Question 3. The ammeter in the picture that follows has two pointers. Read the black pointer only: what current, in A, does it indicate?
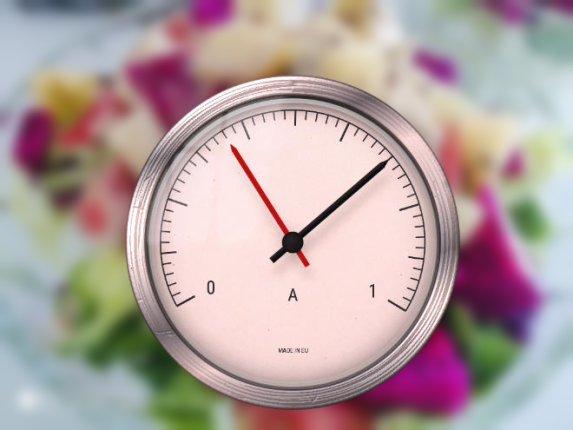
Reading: 0.7 A
